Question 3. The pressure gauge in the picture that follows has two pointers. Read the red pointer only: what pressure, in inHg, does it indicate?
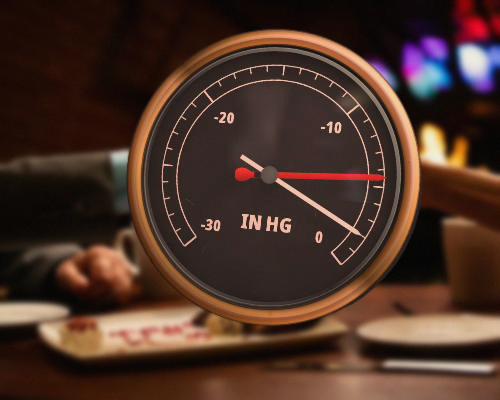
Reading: -5.5 inHg
